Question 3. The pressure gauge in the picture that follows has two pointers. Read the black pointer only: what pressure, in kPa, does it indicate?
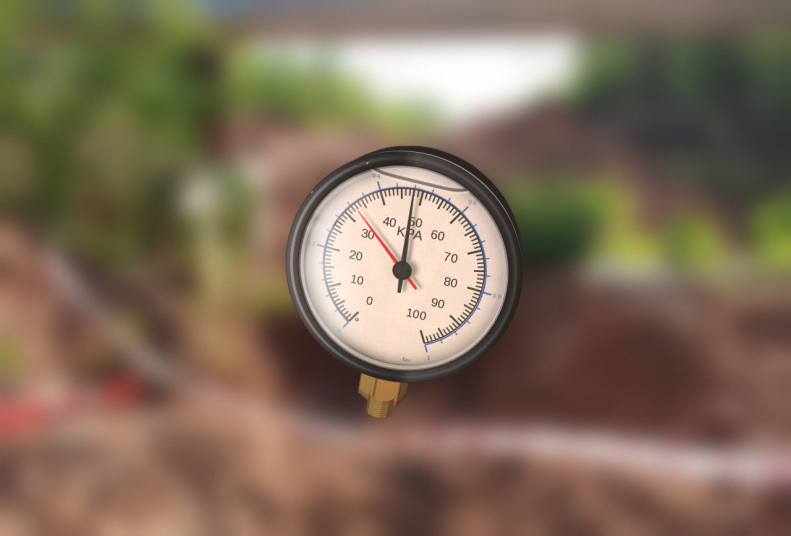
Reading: 48 kPa
